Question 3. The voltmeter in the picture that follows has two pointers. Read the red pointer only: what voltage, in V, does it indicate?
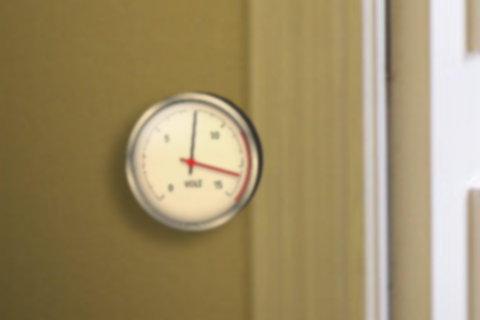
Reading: 13.5 V
